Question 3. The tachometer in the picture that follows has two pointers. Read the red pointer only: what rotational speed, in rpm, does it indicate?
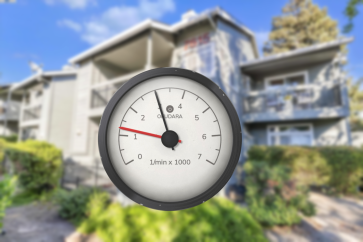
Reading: 1250 rpm
